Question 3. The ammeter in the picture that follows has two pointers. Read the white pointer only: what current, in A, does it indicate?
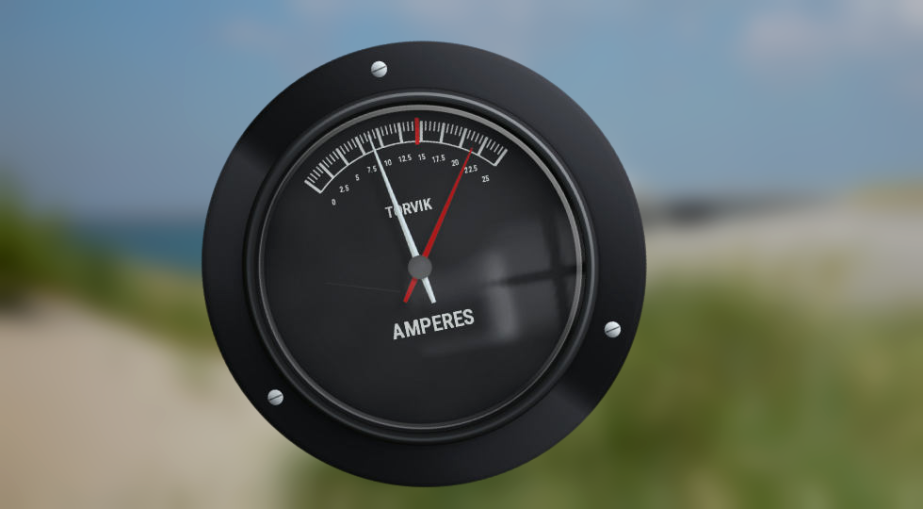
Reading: 9 A
